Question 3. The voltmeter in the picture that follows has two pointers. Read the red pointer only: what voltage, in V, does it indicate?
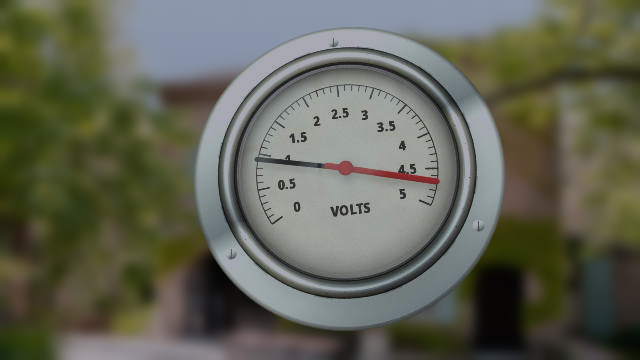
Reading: 4.7 V
